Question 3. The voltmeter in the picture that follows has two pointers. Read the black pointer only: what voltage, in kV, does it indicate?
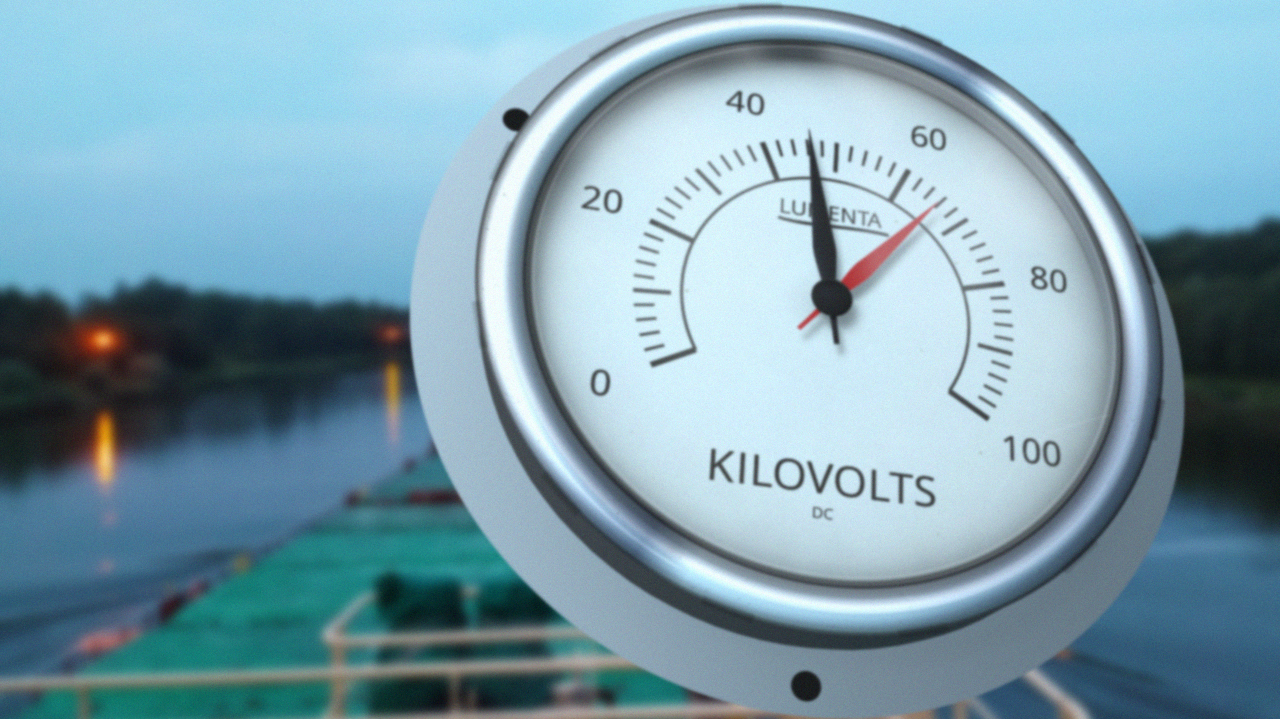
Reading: 46 kV
